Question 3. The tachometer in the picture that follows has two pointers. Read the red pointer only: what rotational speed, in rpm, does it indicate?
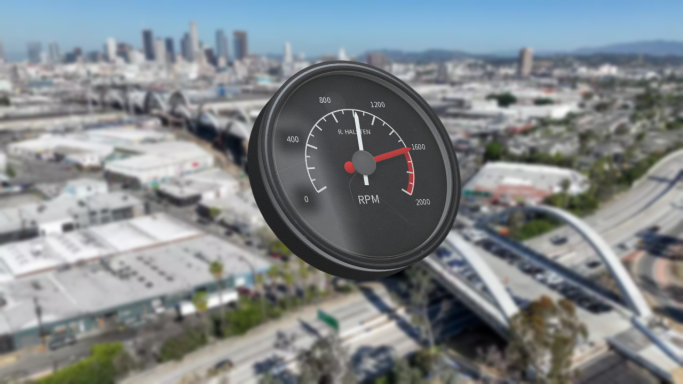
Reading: 1600 rpm
